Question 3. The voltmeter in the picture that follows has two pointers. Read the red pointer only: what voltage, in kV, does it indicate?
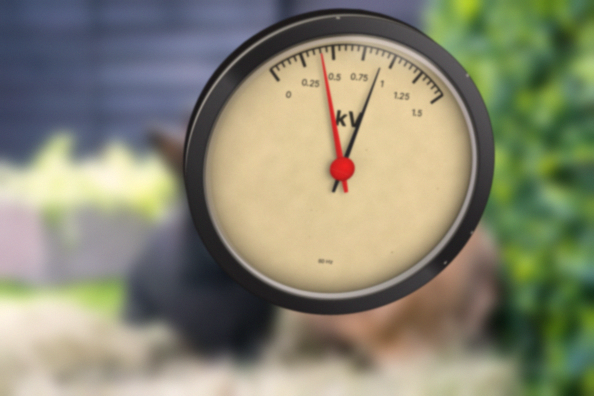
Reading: 0.4 kV
